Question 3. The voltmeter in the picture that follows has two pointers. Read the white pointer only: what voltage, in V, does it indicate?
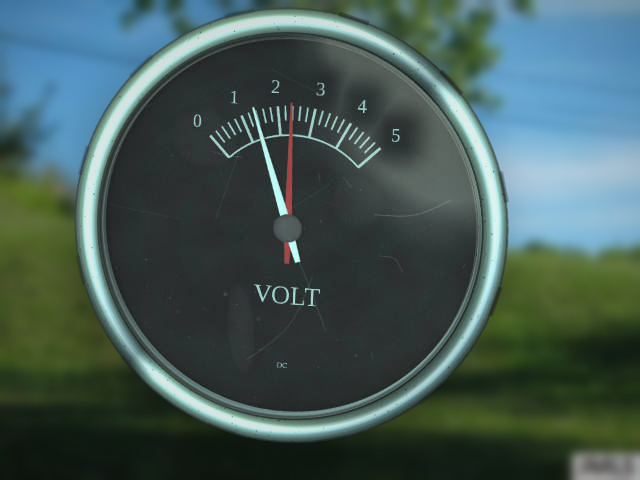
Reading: 1.4 V
